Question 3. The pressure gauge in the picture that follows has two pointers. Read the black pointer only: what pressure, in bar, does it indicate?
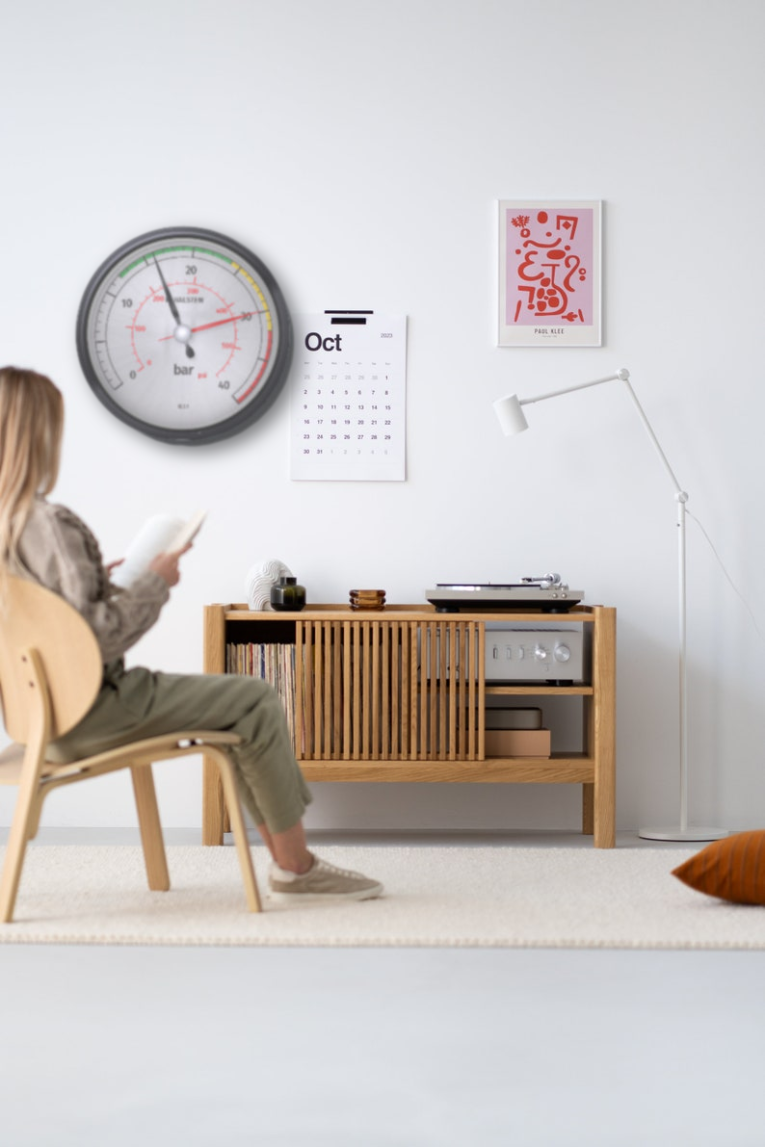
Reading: 16 bar
